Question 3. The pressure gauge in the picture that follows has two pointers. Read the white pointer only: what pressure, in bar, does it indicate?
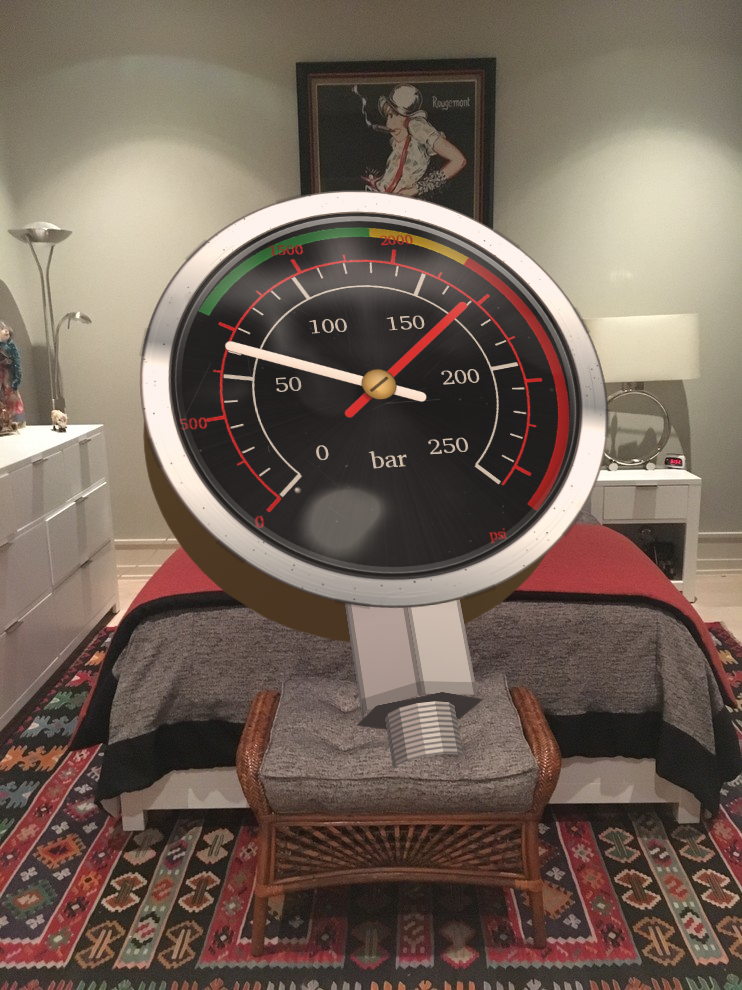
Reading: 60 bar
